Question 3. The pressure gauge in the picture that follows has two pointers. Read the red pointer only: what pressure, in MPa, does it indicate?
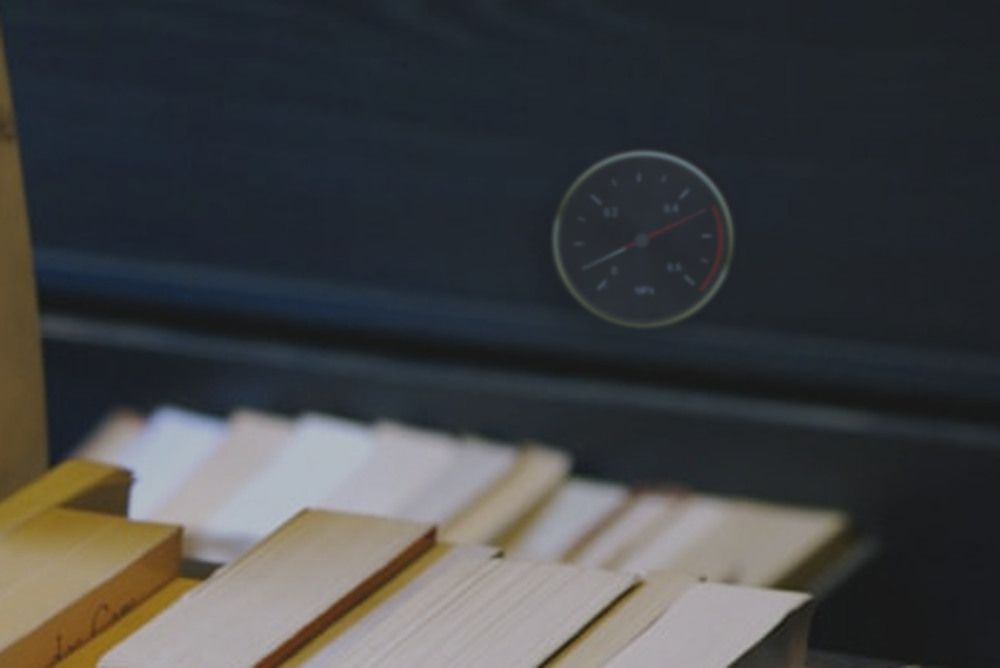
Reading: 0.45 MPa
